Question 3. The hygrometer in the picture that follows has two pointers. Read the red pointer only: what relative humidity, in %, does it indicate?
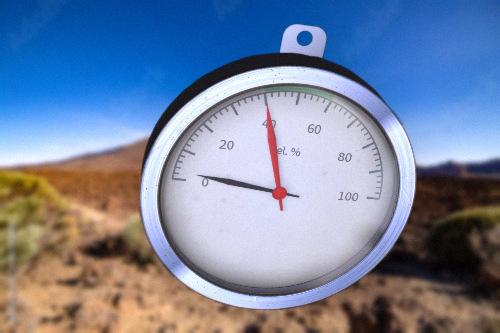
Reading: 40 %
